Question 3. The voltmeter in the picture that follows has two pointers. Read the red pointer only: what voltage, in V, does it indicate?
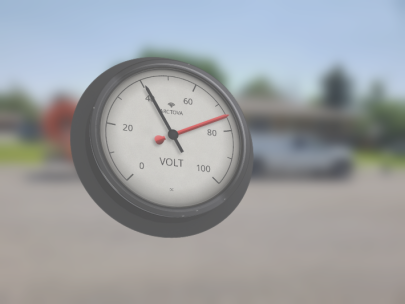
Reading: 75 V
